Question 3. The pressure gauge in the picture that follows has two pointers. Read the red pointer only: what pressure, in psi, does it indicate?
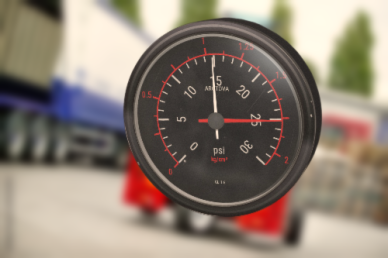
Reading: 25 psi
